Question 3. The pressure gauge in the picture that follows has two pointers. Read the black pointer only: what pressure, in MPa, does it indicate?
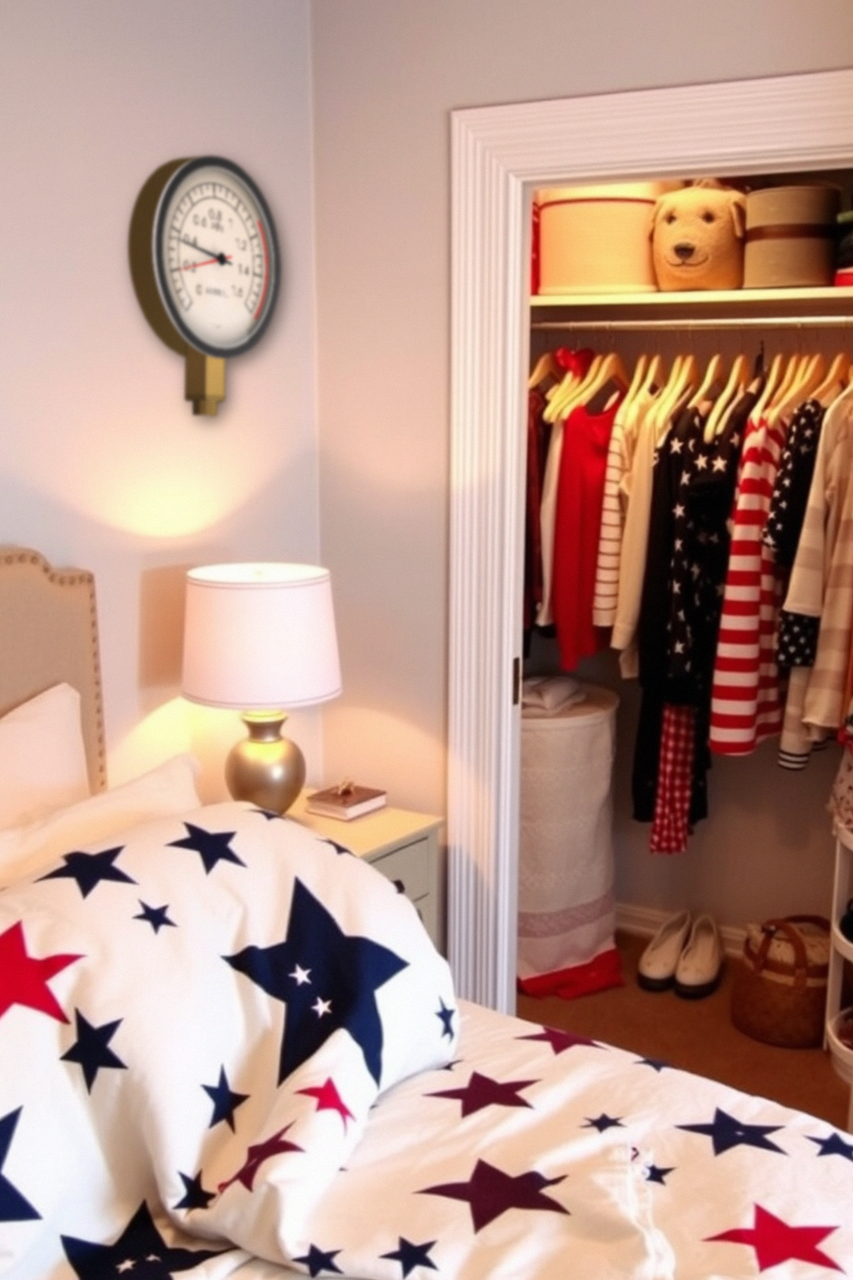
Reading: 0.35 MPa
